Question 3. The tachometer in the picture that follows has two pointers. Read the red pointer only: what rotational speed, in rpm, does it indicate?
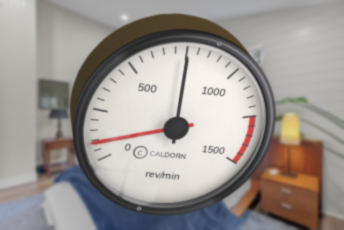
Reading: 100 rpm
